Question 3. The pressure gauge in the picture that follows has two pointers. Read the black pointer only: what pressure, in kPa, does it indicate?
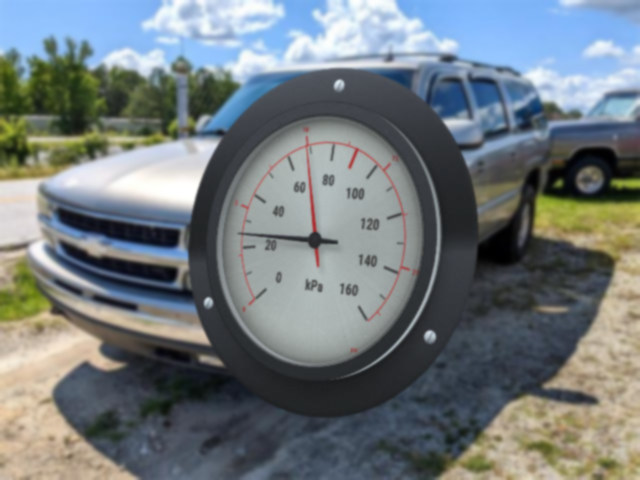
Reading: 25 kPa
